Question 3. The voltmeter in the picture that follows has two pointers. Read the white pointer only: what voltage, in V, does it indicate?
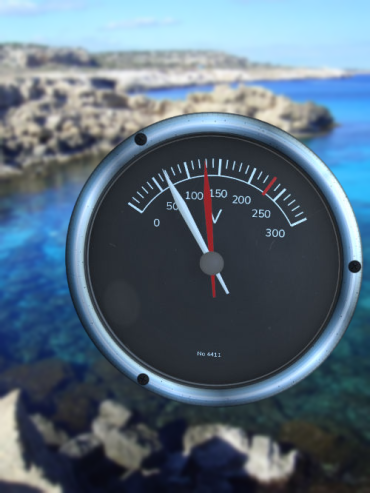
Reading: 70 V
